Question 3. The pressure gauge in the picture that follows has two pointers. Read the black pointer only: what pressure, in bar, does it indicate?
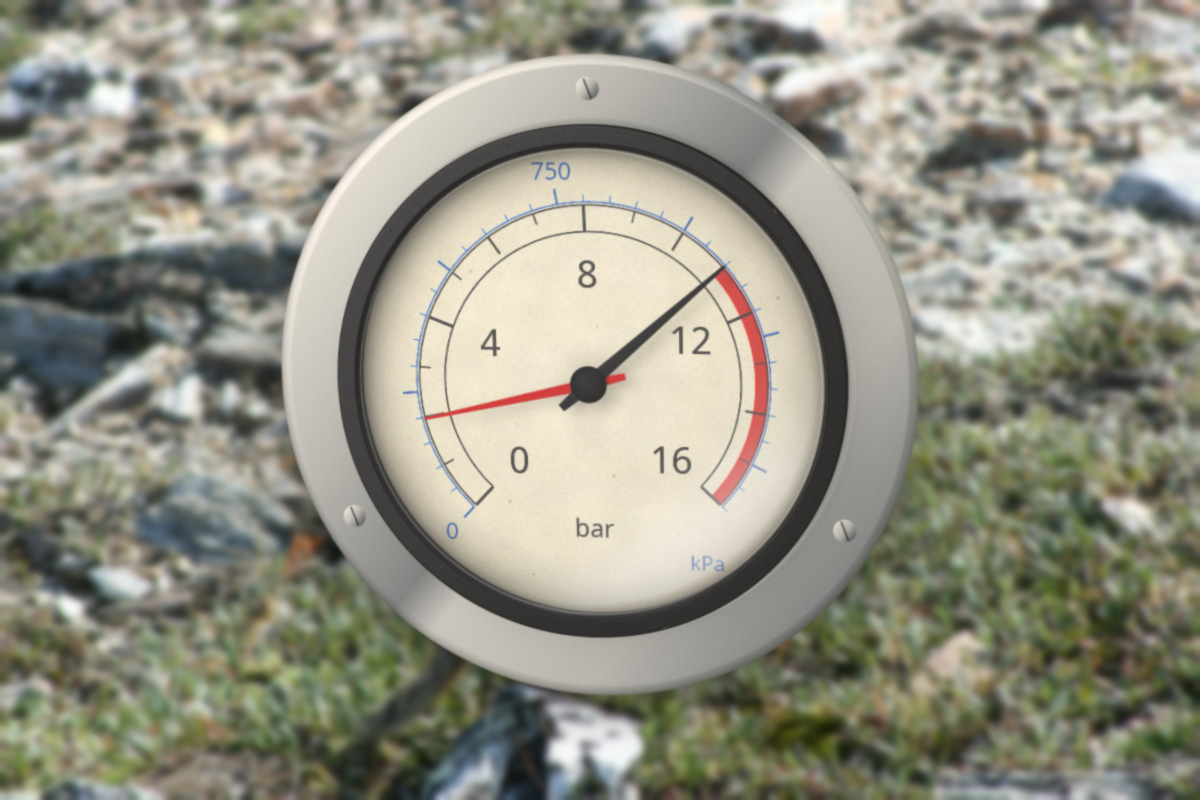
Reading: 11 bar
